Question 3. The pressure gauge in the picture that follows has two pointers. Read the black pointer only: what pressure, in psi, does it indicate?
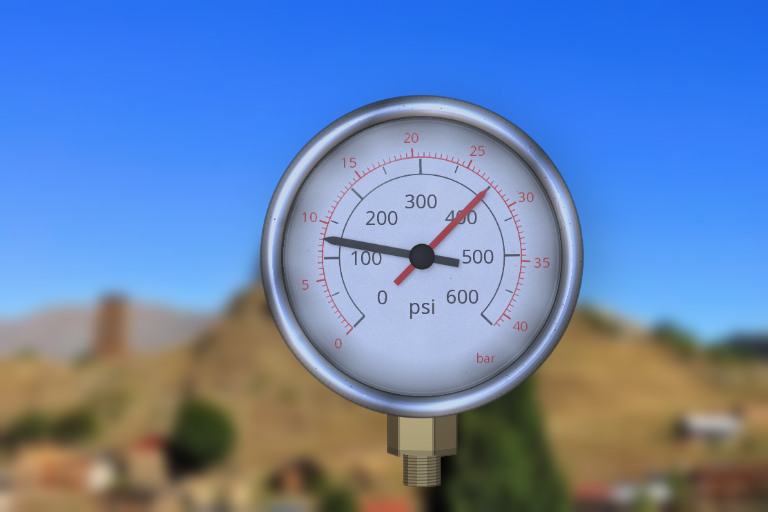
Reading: 125 psi
